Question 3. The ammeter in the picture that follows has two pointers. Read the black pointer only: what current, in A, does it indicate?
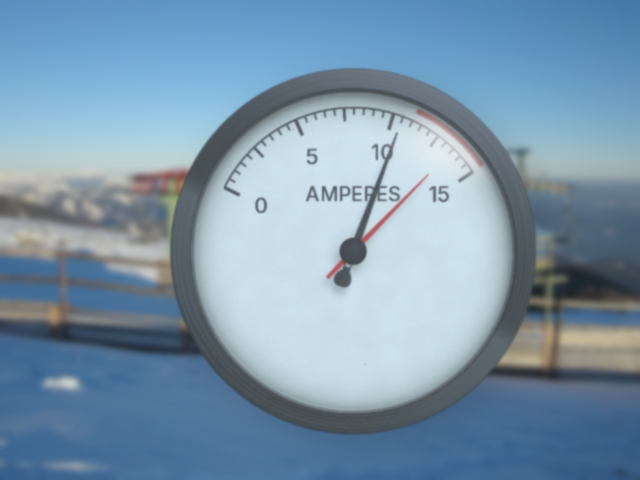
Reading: 10.5 A
